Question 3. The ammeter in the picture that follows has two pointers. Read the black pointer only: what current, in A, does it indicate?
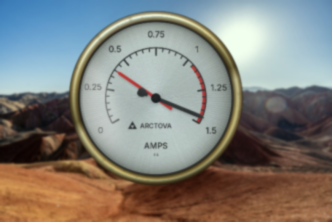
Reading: 1.45 A
